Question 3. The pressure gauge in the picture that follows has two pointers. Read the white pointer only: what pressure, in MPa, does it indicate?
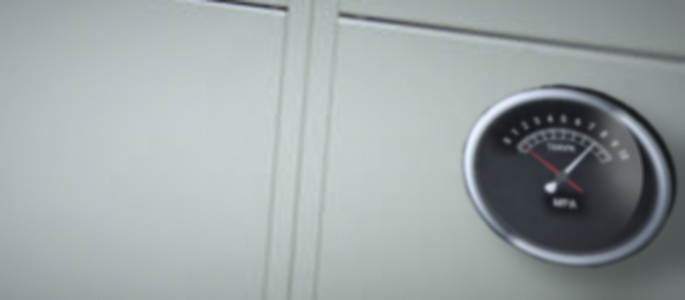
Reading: 8 MPa
